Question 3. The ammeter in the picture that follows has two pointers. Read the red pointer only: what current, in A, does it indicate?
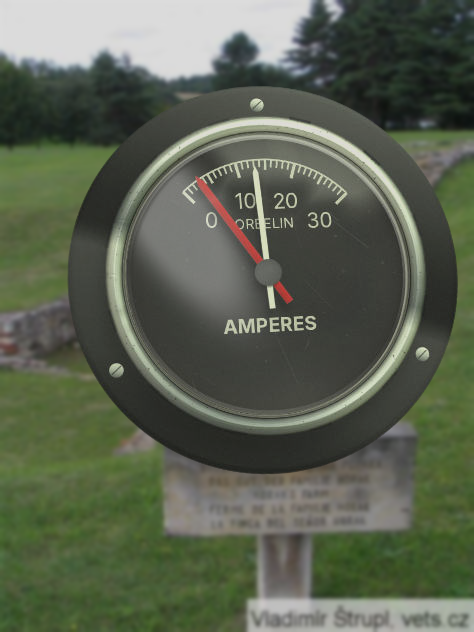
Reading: 3 A
